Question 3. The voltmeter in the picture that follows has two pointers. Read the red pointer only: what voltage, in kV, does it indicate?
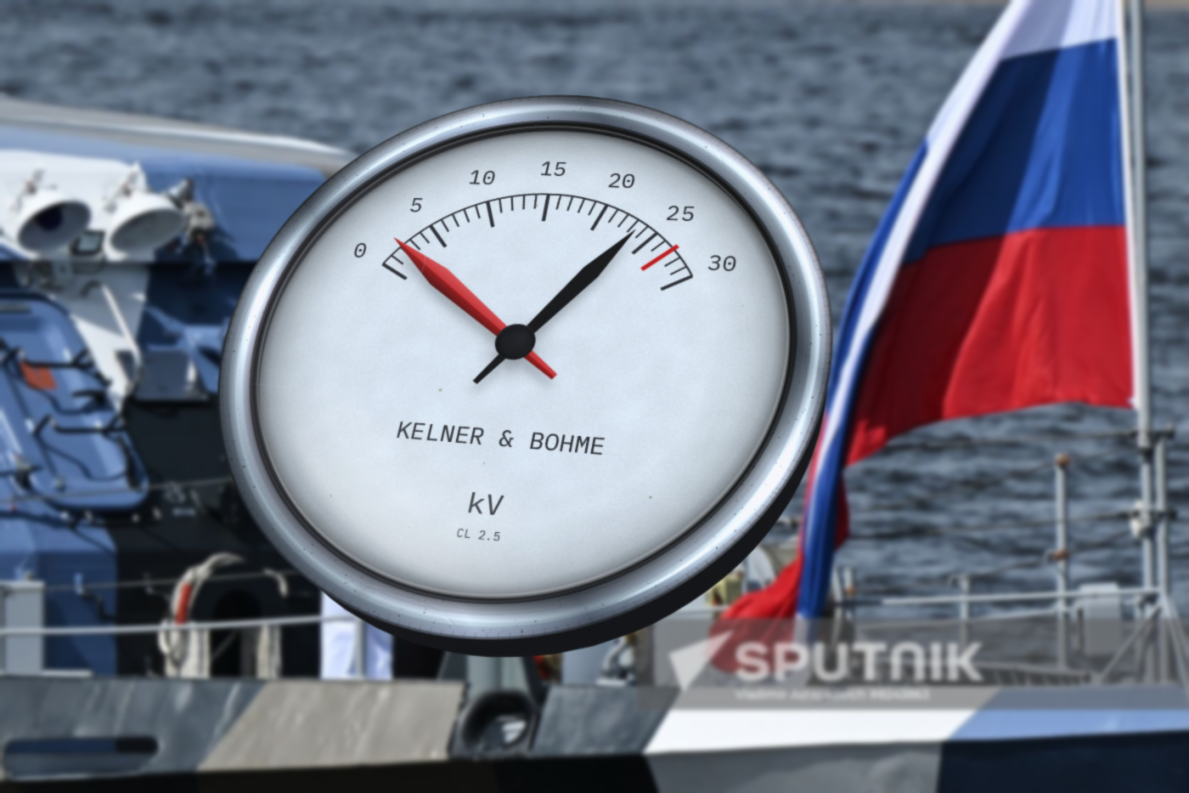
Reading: 2 kV
